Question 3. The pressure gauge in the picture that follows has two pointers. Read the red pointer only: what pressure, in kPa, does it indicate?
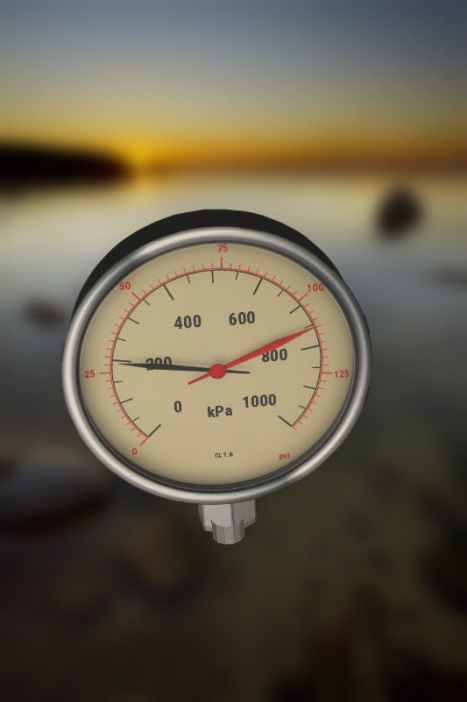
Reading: 750 kPa
